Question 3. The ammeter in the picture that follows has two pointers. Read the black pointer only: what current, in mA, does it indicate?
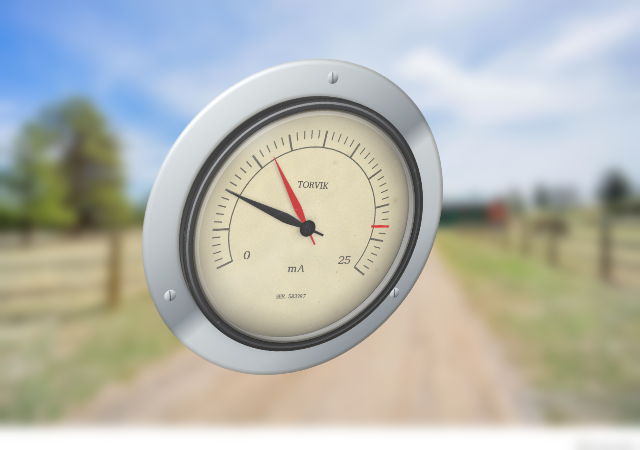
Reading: 5 mA
